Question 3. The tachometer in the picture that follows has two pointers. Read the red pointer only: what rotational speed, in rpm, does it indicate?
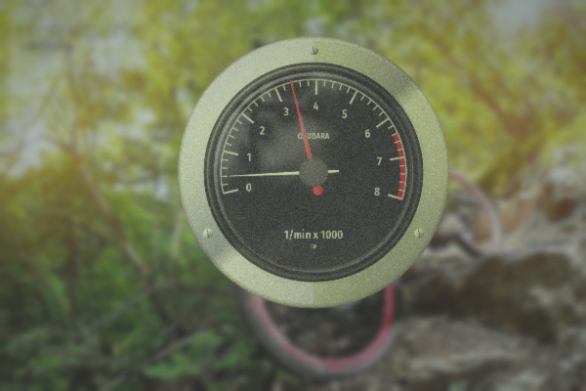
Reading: 3400 rpm
